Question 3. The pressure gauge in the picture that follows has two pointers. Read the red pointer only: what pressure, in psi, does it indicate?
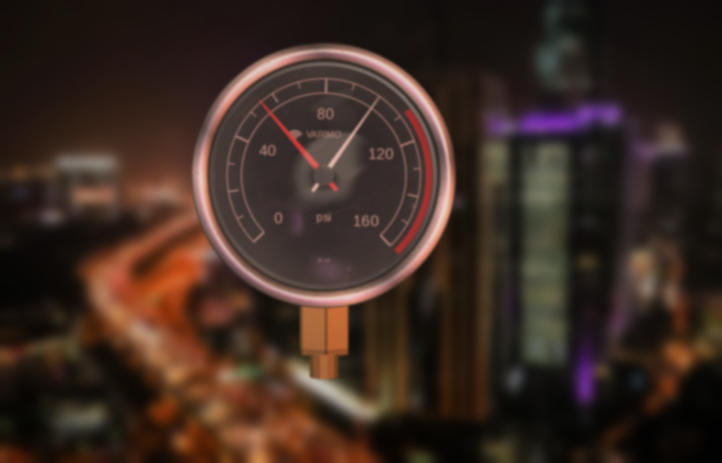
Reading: 55 psi
